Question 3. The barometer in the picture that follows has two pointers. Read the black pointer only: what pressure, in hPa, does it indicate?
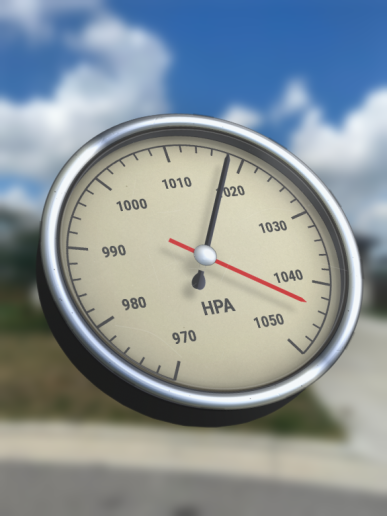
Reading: 1018 hPa
